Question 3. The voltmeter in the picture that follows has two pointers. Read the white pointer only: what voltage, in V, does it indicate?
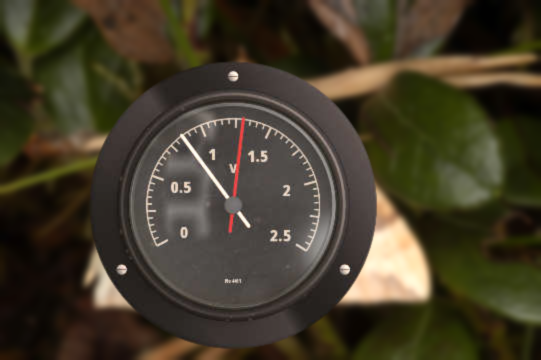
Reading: 0.85 V
